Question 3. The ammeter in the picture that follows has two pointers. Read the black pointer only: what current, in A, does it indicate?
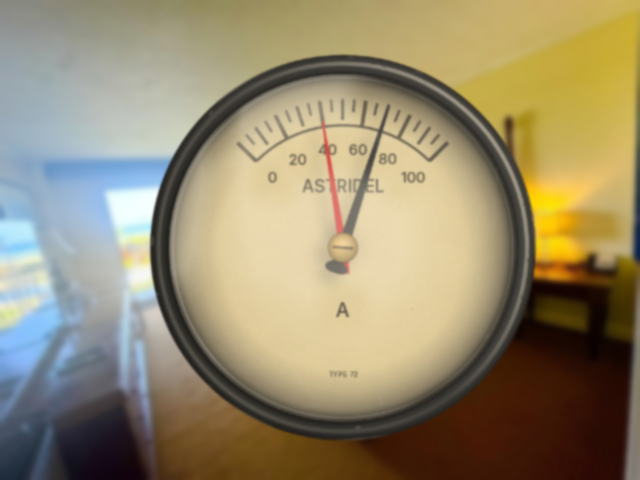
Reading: 70 A
